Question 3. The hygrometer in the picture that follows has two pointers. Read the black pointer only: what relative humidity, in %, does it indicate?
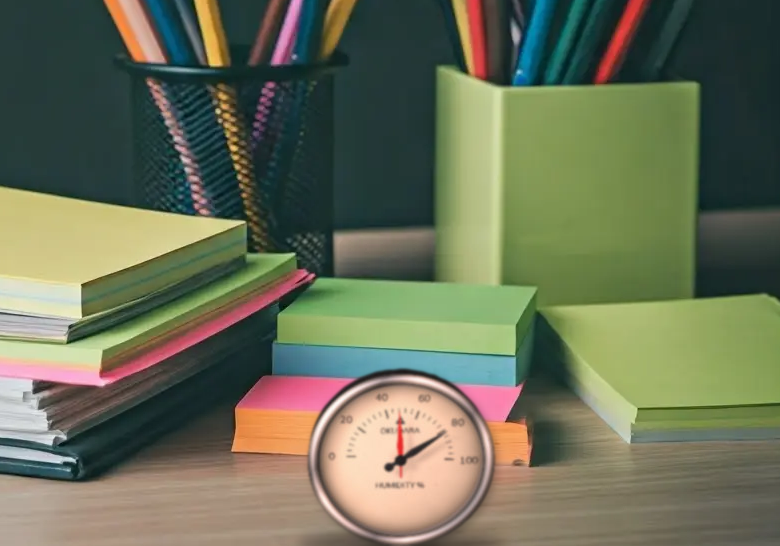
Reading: 80 %
